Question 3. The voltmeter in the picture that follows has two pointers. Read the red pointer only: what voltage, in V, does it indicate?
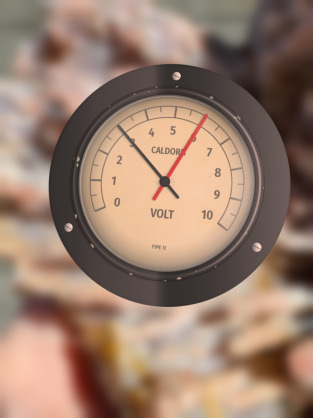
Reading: 6 V
